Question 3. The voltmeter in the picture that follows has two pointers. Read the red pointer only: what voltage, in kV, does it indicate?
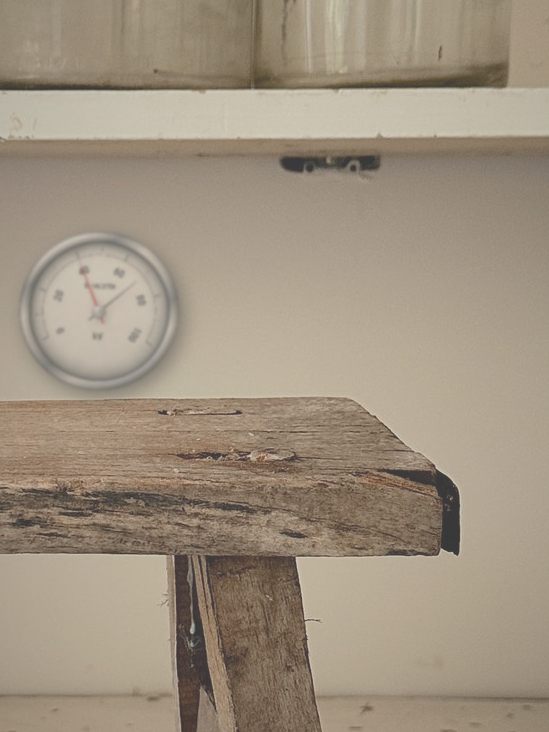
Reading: 40 kV
